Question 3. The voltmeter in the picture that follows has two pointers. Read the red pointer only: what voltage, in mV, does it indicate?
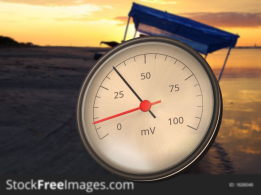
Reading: 7.5 mV
